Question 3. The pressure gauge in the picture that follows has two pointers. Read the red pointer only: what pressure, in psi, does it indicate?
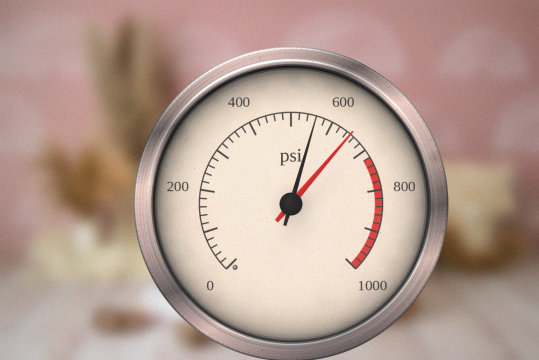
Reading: 650 psi
